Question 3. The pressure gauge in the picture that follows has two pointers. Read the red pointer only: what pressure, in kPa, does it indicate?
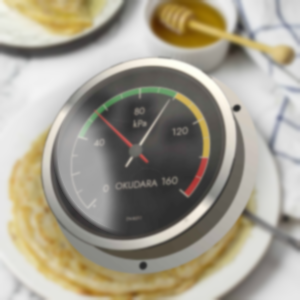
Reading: 55 kPa
